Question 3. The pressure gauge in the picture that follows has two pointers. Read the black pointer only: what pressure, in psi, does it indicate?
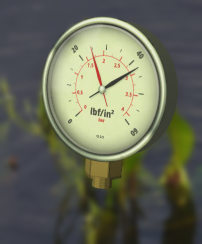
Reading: 42.5 psi
